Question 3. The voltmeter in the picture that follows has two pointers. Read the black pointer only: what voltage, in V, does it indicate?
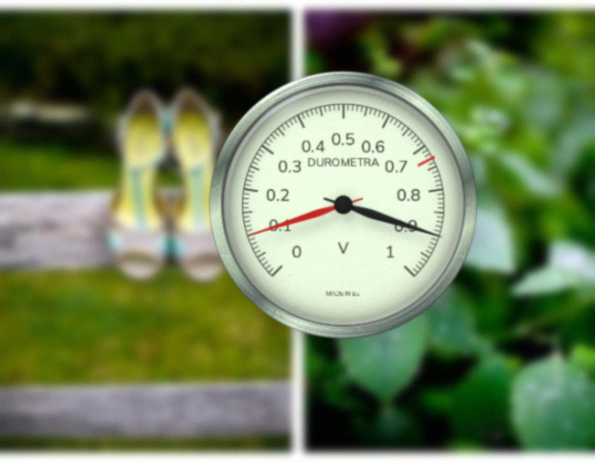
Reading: 0.9 V
